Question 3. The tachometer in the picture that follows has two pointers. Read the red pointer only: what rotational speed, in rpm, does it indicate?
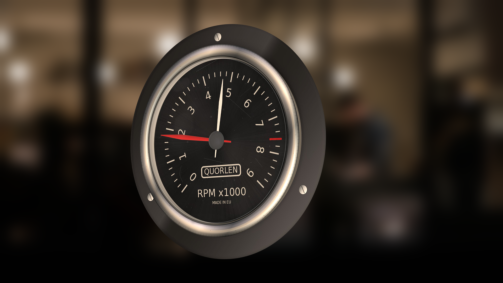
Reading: 1800 rpm
